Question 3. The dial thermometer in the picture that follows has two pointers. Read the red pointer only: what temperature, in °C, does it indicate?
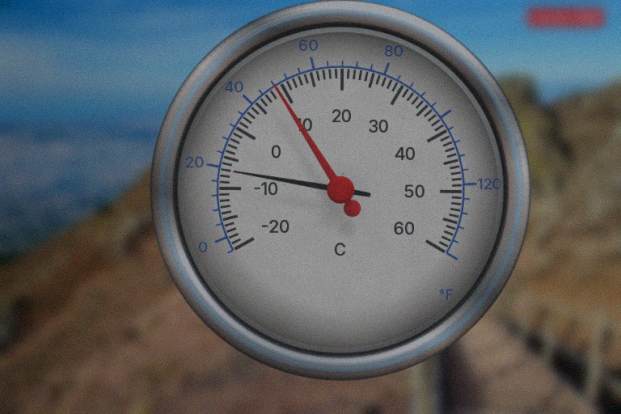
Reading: 9 °C
